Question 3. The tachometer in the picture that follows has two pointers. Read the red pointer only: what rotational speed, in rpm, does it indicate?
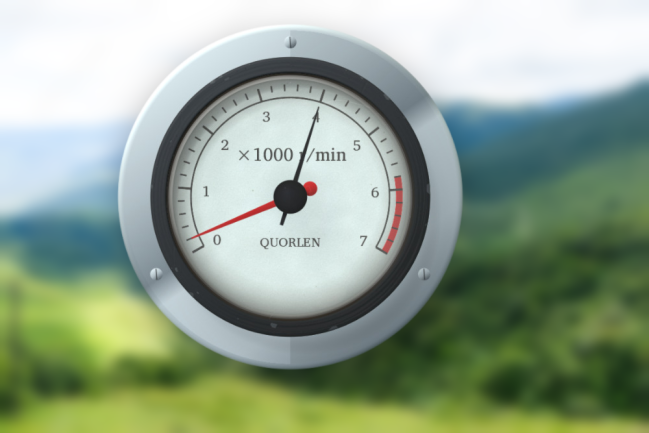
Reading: 200 rpm
